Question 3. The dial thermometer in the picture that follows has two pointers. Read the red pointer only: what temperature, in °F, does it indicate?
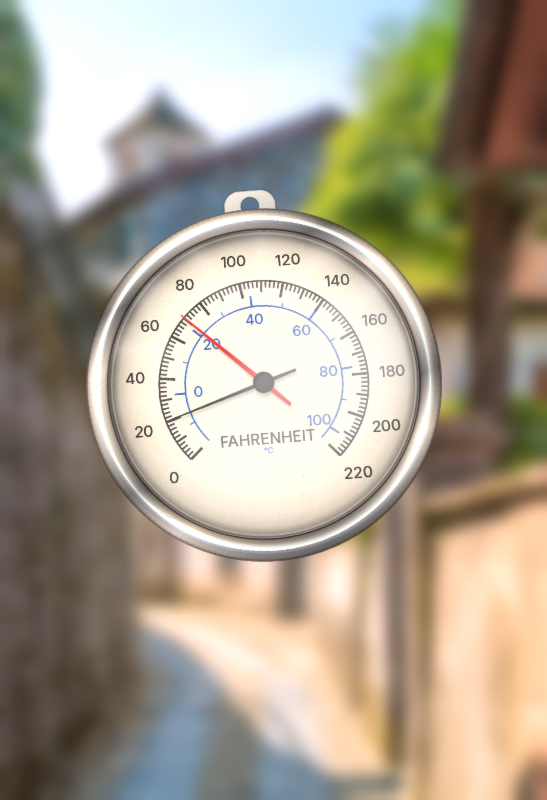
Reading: 70 °F
